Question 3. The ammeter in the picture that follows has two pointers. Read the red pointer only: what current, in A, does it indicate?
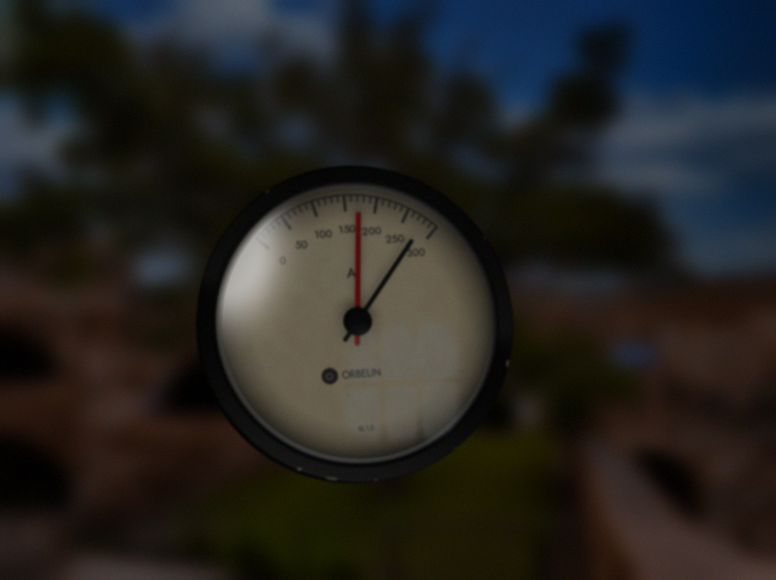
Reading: 170 A
